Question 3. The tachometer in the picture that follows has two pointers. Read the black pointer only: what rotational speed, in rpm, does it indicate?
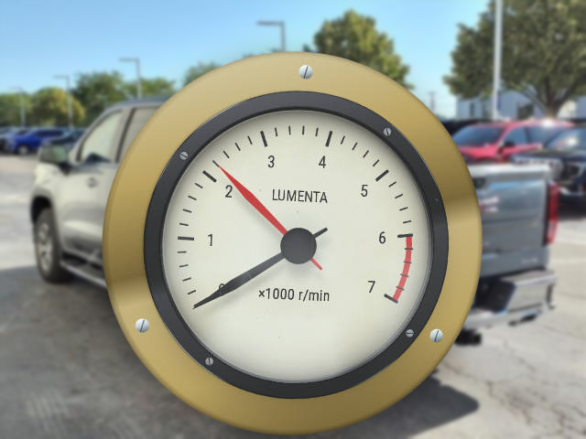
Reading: 0 rpm
